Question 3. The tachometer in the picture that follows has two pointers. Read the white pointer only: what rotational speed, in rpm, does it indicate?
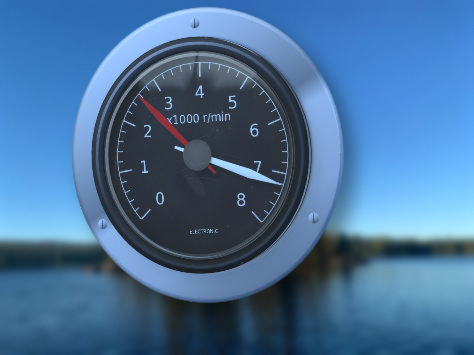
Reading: 7200 rpm
